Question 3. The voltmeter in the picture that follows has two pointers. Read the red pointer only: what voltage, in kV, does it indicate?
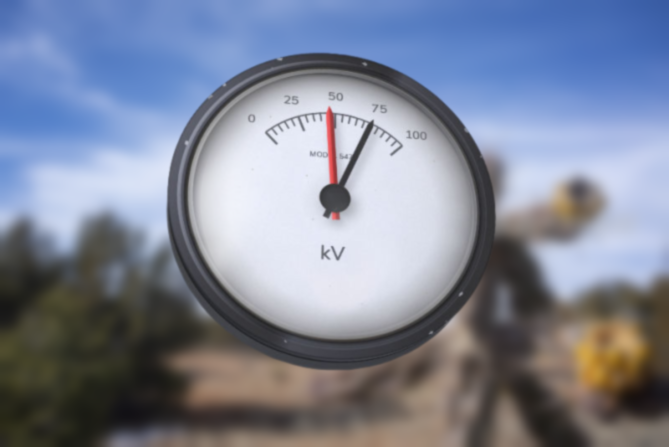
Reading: 45 kV
